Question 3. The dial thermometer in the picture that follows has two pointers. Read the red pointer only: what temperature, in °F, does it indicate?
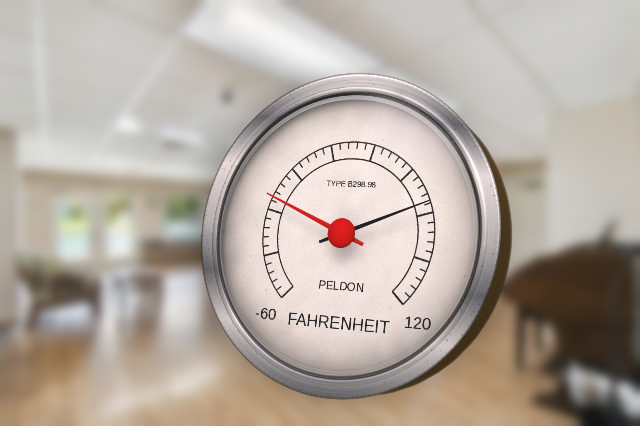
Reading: -14 °F
